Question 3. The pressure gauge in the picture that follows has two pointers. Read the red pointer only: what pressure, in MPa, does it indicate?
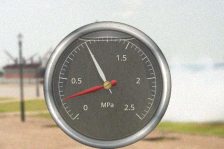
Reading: 0.25 MPa
